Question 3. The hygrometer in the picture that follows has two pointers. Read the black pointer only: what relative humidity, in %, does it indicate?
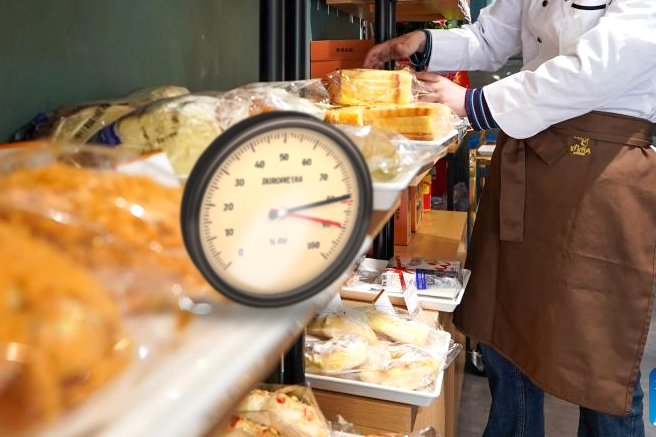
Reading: 80 %
